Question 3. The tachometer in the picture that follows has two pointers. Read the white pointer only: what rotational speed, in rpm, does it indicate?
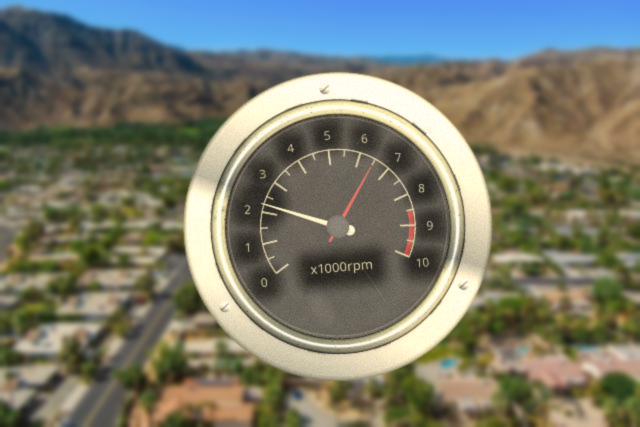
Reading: 2250 rpm
